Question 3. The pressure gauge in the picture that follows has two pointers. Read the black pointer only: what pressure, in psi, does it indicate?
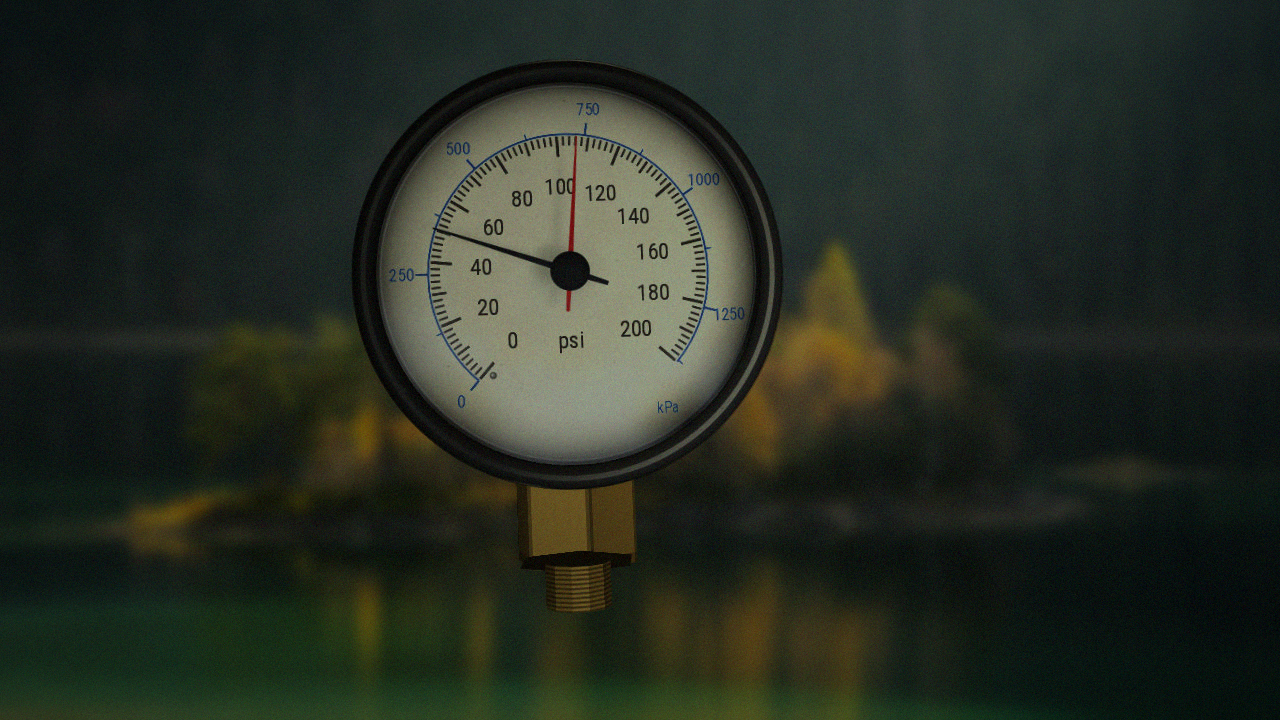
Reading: 50 psi
